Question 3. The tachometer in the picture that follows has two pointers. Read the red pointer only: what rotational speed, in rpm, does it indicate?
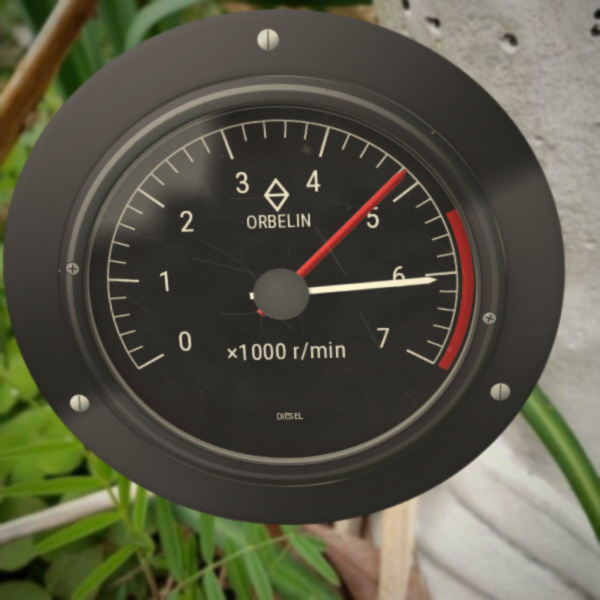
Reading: 4800 rpm
